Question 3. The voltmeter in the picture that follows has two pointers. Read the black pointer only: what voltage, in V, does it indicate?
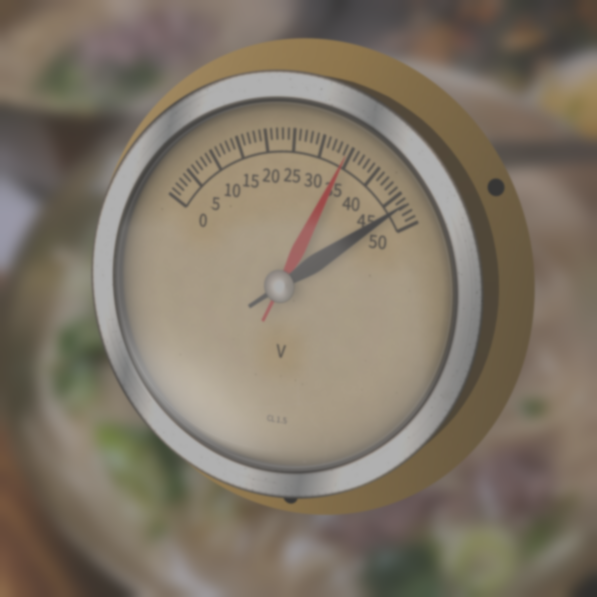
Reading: 47 V
